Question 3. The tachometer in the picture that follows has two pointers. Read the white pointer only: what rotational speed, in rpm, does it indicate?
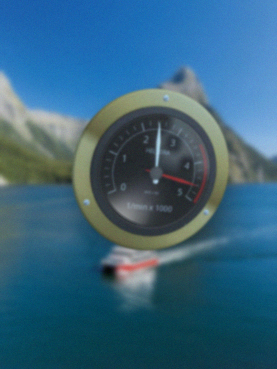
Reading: 2400 rpm
